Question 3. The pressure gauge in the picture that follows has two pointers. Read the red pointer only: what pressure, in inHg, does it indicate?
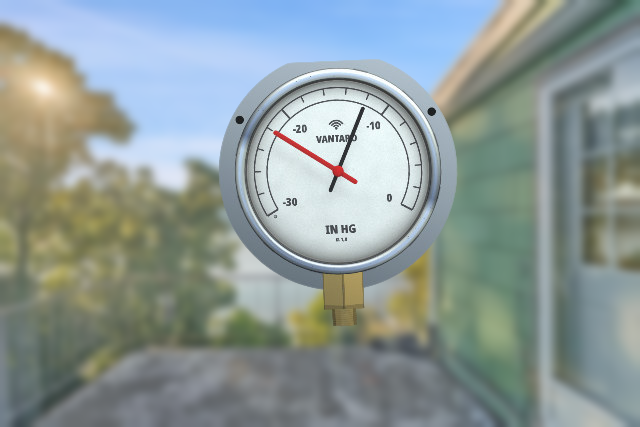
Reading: -22 inHg
